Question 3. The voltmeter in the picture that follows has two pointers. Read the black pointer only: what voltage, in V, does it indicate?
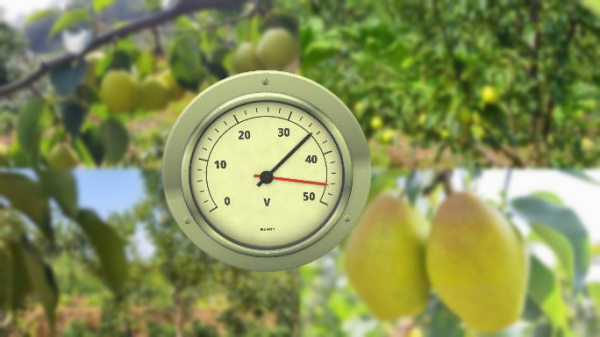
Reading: 35 V
